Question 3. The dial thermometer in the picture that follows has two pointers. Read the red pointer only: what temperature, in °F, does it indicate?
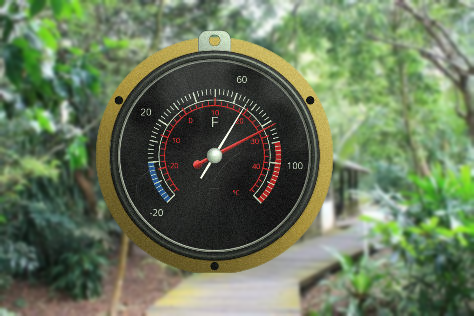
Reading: 82 °F
